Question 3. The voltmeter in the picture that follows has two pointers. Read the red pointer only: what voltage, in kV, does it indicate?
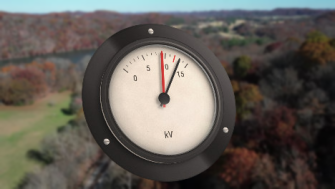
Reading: 9 kV
